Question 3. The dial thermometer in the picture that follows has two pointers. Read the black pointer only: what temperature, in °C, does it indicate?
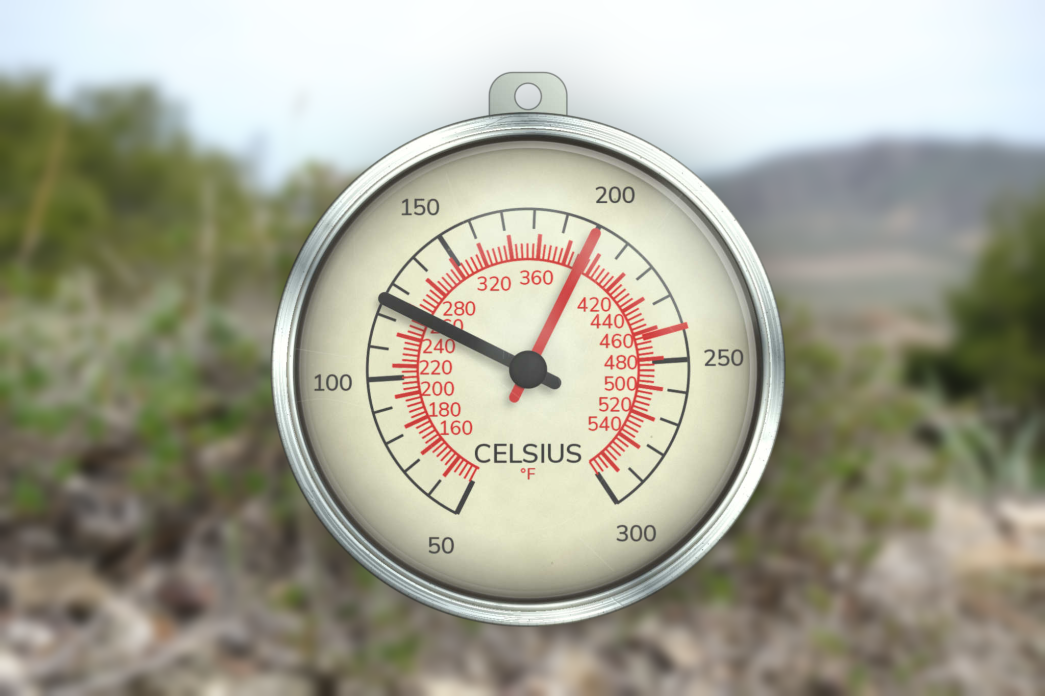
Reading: 125 °C
